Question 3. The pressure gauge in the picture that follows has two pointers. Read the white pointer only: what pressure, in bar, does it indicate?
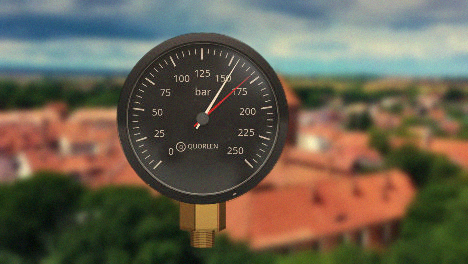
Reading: 155 bar
